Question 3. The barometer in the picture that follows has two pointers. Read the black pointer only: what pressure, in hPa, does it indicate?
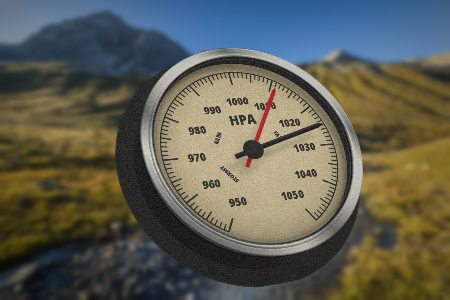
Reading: 1025 hPa
